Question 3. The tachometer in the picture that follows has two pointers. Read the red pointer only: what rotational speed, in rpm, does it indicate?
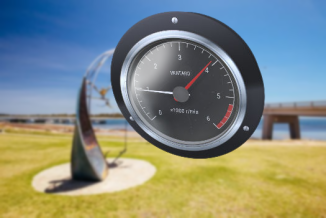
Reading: 3900 rpm
